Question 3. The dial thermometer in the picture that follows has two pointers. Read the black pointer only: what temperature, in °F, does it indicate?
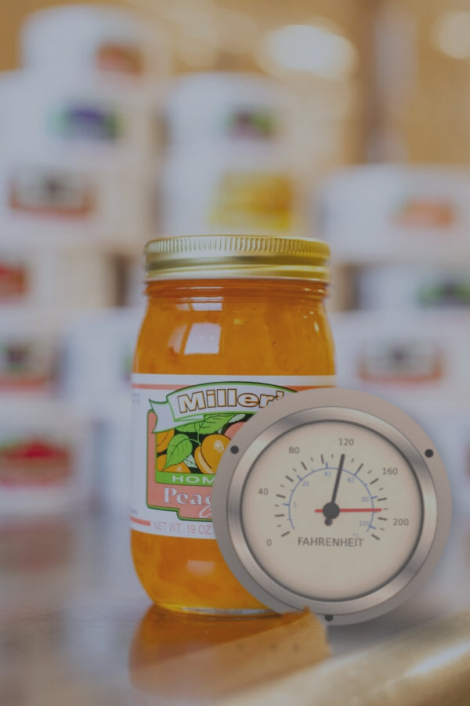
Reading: 120 °F
